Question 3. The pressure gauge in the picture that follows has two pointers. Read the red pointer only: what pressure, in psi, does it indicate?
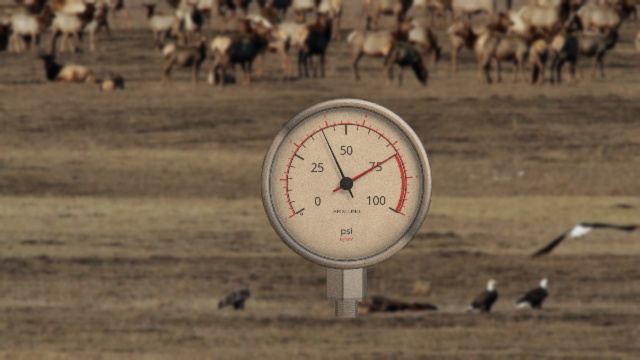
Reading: 75 psi
